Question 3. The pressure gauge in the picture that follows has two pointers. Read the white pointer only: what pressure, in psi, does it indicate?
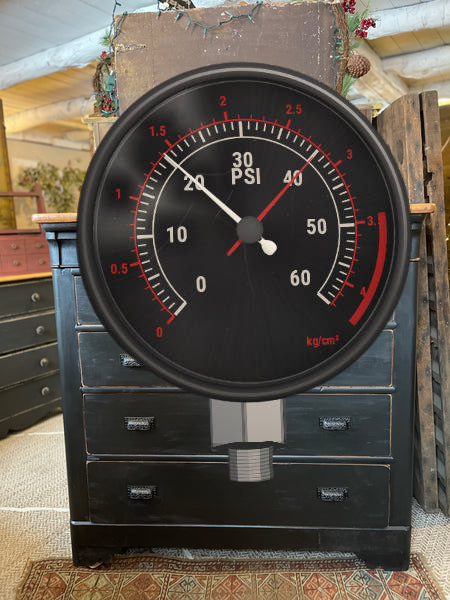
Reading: 20 psi
